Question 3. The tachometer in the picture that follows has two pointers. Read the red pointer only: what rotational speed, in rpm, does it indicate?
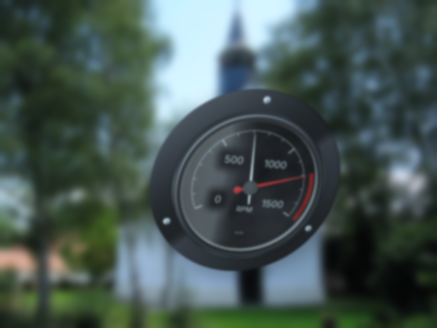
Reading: 1200 rpm
